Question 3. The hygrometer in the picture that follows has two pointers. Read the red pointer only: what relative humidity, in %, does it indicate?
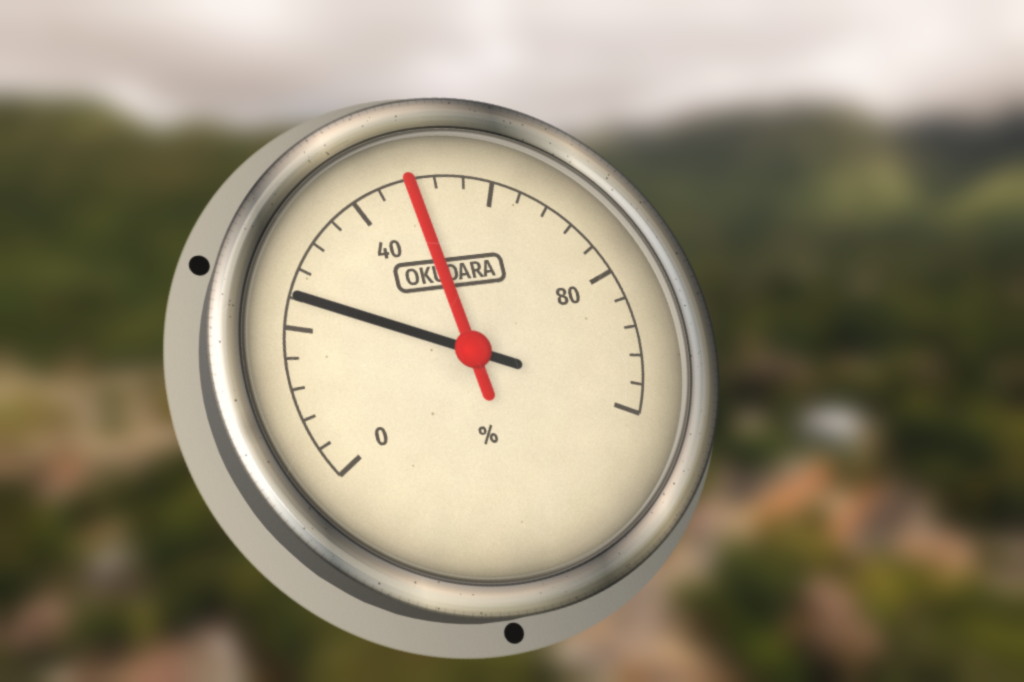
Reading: 48 %
